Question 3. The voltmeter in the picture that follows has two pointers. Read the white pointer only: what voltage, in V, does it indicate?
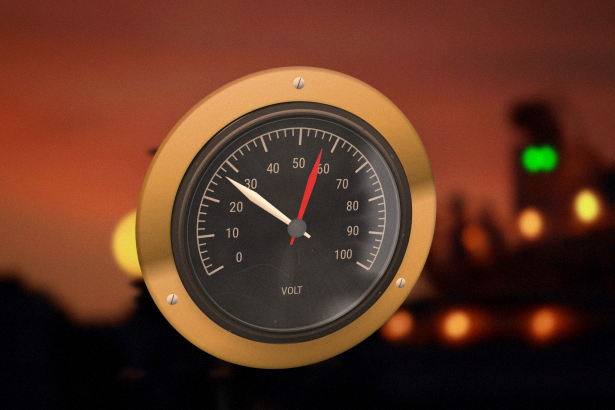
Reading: 27 V
